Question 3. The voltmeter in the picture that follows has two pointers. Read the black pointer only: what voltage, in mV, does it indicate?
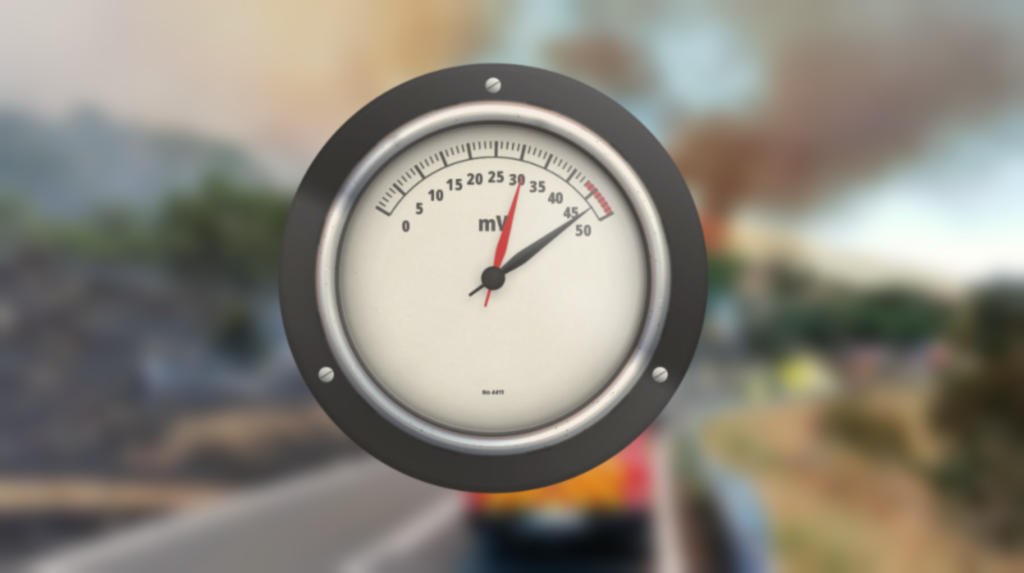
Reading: 47 mV
